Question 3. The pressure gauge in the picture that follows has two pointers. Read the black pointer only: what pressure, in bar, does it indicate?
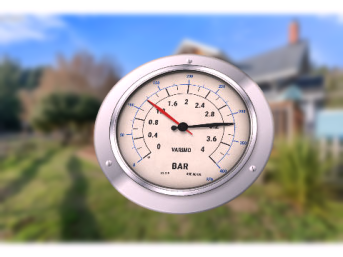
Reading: 3.2 bar
